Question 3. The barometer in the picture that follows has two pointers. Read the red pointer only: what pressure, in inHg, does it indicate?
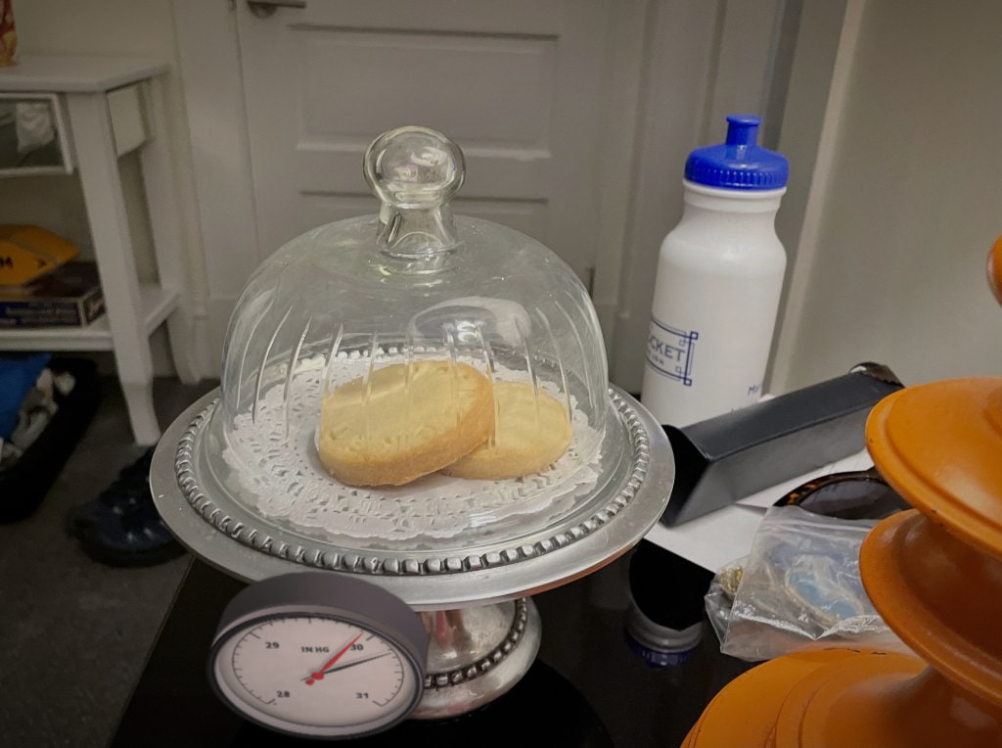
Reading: 29.9 inHg
